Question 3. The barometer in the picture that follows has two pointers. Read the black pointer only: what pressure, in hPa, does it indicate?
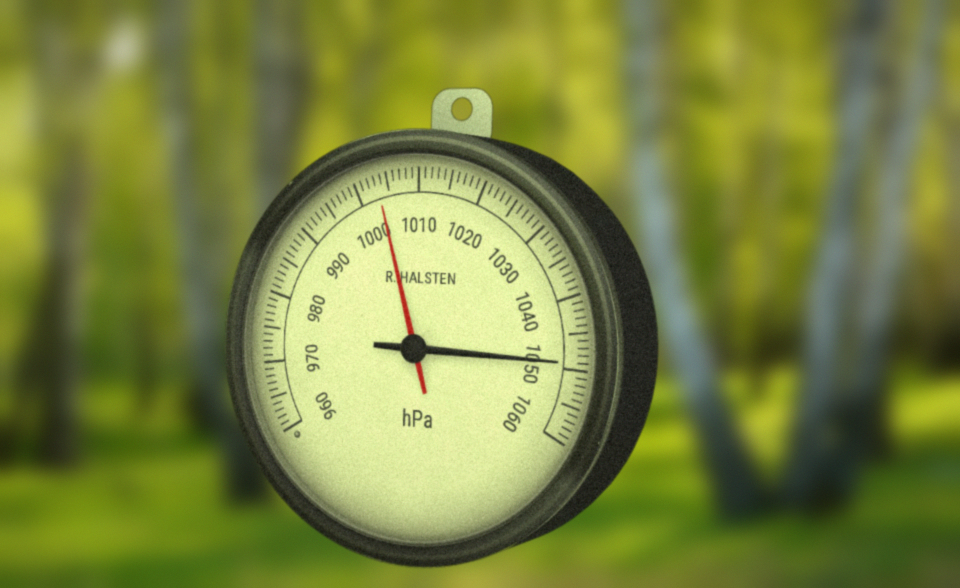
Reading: 1049 hPa
